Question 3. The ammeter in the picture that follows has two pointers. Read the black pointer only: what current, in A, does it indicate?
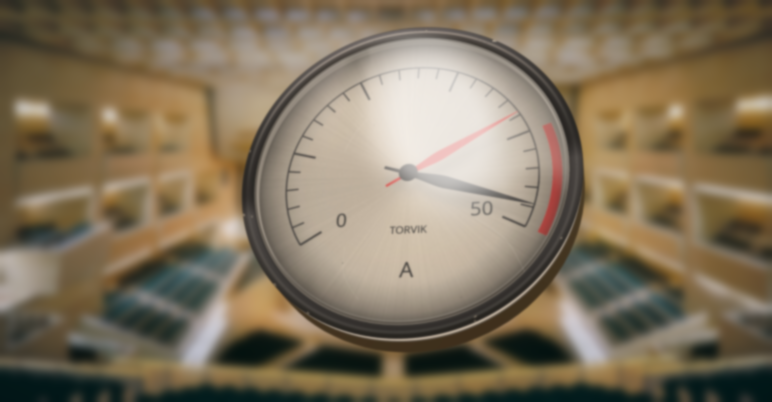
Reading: 48 A
